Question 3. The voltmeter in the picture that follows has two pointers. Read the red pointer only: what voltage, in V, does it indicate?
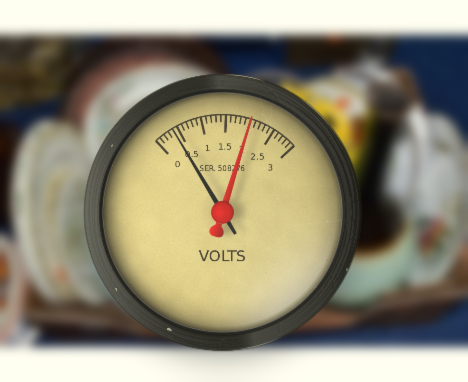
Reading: 2 V
